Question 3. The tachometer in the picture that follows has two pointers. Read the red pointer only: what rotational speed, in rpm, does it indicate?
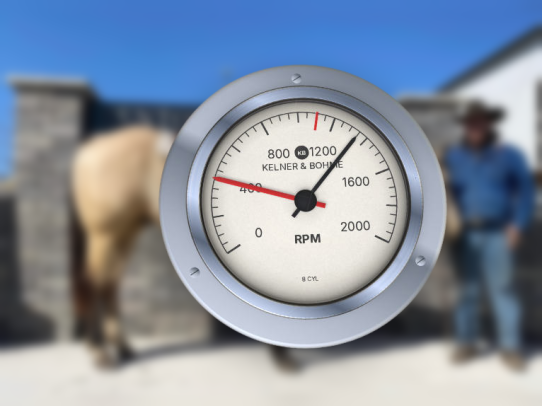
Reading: 400 rpm
